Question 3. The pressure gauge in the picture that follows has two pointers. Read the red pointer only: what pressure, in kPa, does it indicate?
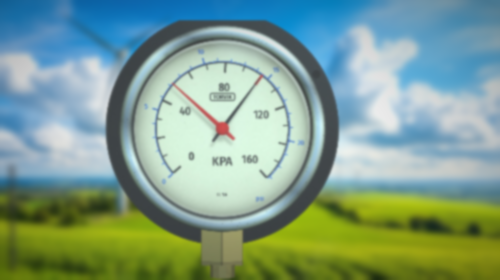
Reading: 50 kPa
